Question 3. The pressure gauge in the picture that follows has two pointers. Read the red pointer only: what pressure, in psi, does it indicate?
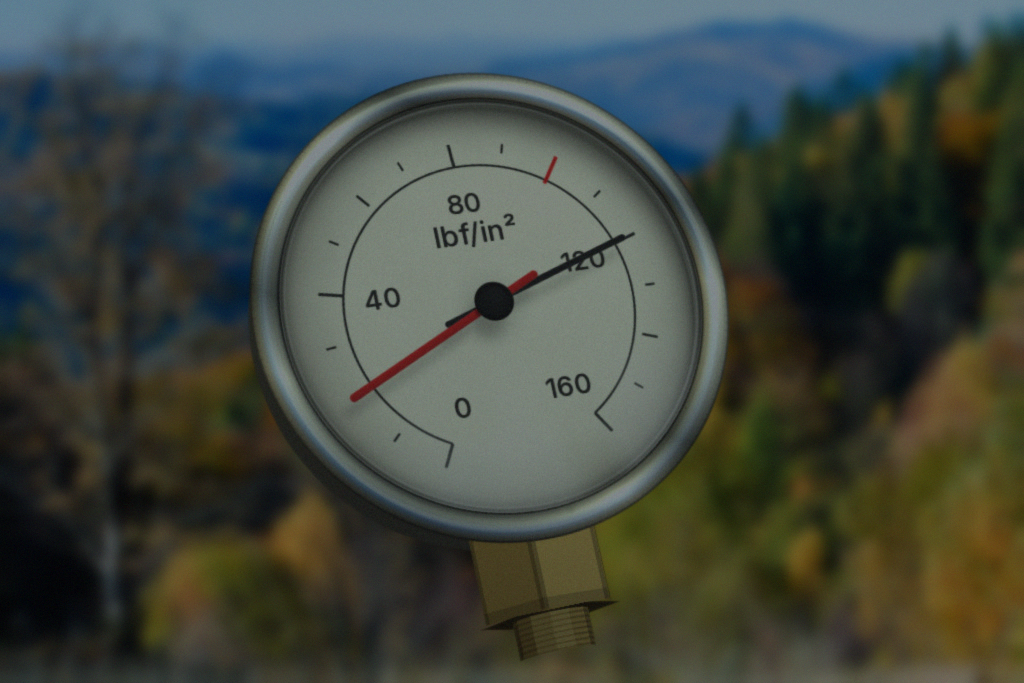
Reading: 20 psi
